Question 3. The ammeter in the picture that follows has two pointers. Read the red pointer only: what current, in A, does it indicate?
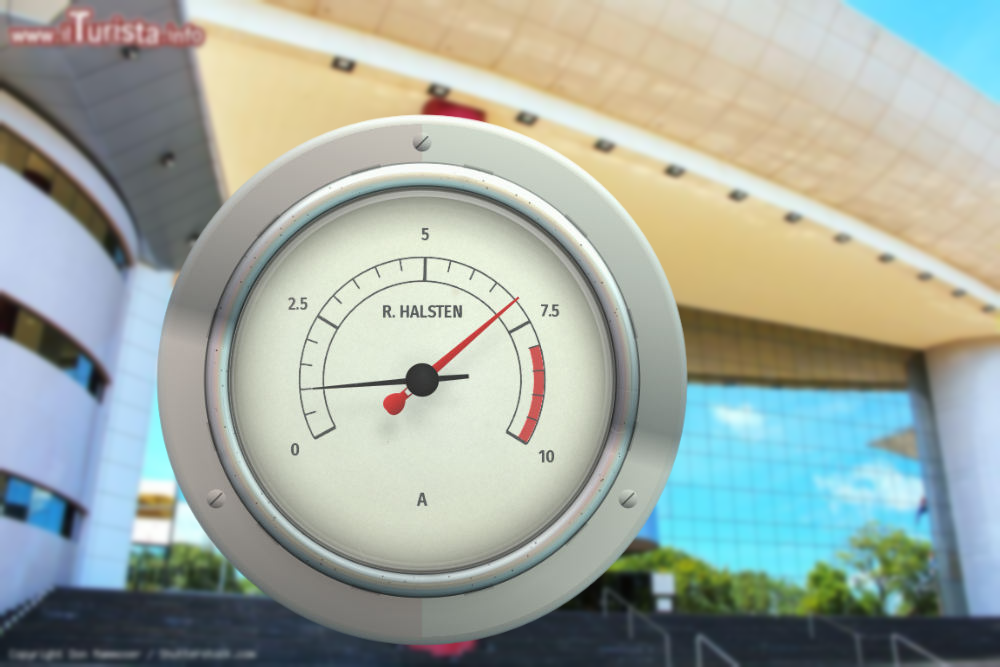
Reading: 7 A
